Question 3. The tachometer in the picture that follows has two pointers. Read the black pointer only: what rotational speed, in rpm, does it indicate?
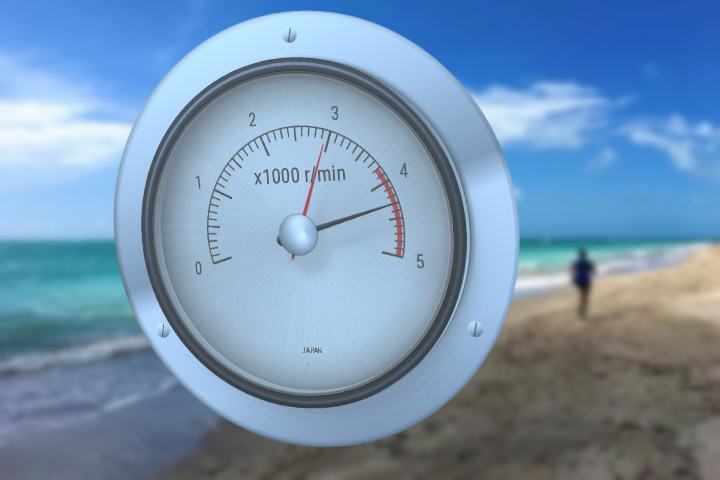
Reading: 4300 rpm
